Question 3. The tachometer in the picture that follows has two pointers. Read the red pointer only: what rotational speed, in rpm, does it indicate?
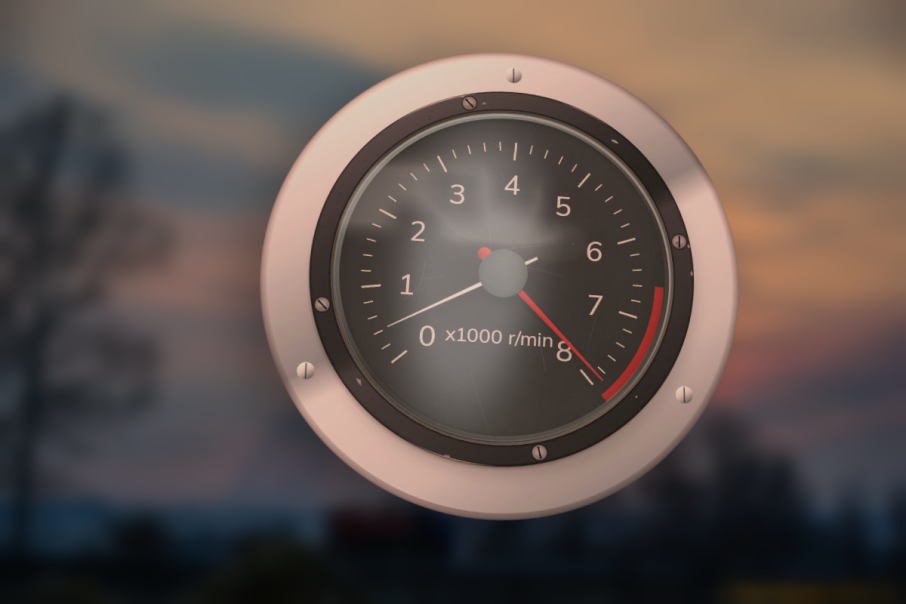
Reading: 7900 rpm
